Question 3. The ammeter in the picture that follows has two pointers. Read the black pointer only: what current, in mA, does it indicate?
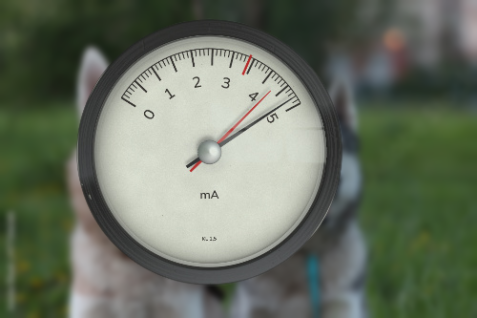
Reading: 4.8 mA
